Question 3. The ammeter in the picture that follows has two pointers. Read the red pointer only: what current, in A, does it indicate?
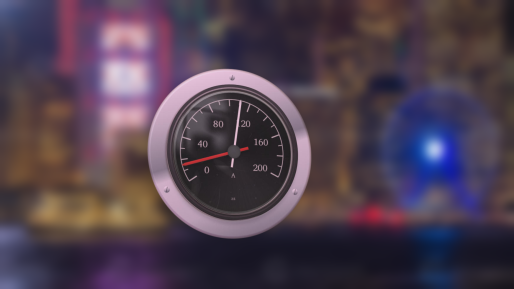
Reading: 15 A
